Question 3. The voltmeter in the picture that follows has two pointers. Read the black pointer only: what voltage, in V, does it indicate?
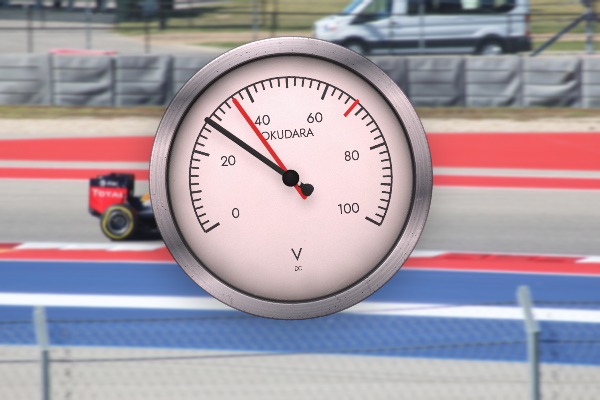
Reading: 28 V
